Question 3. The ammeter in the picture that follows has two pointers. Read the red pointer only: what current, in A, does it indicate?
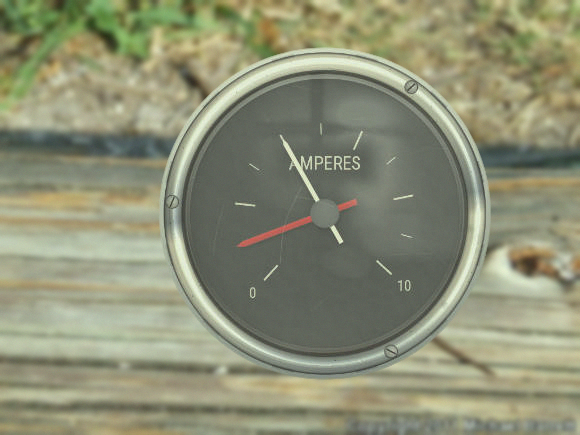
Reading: 1 A
